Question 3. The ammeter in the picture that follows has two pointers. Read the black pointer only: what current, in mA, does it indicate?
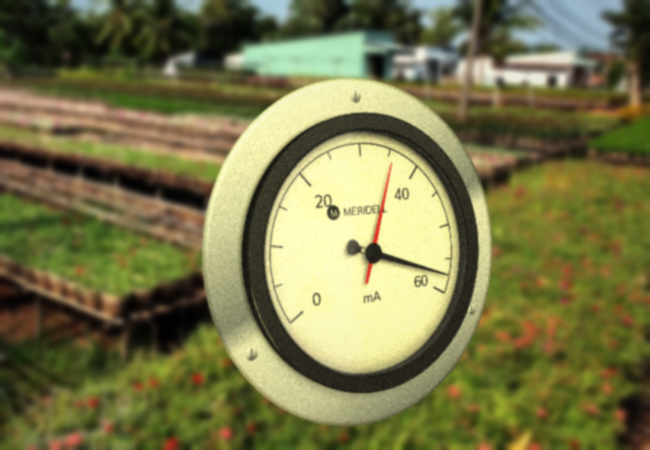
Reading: 57.5 mA
